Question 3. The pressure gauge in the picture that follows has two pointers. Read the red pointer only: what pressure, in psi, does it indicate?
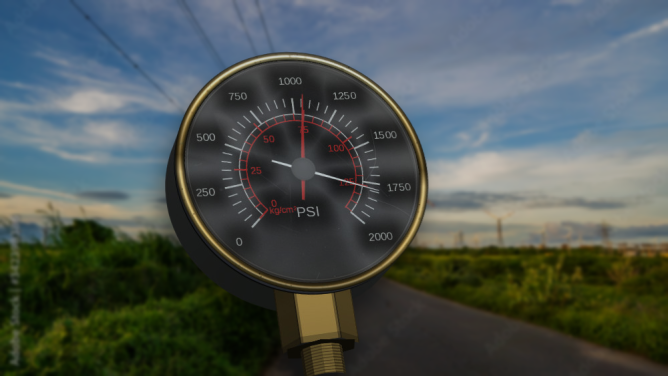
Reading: 1050 psi
